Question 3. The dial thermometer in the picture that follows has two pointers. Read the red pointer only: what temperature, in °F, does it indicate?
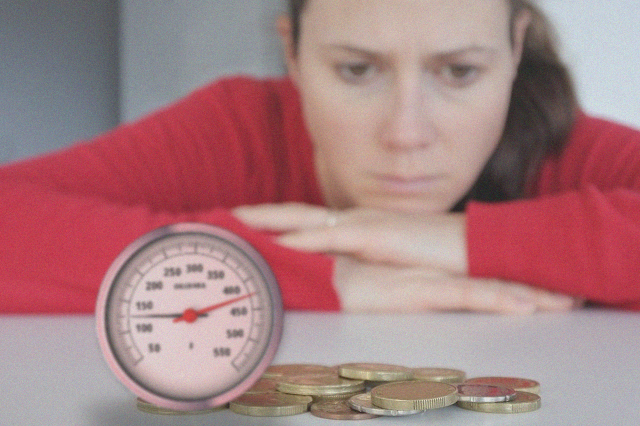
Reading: 425 °F
